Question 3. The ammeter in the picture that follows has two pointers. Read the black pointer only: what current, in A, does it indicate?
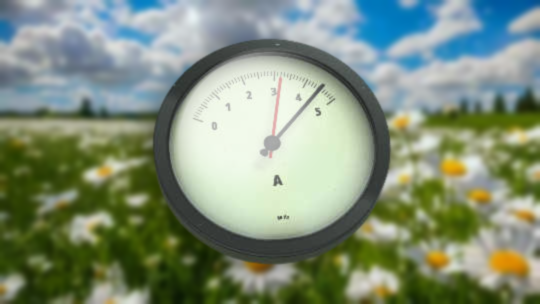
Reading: 4.5 A
